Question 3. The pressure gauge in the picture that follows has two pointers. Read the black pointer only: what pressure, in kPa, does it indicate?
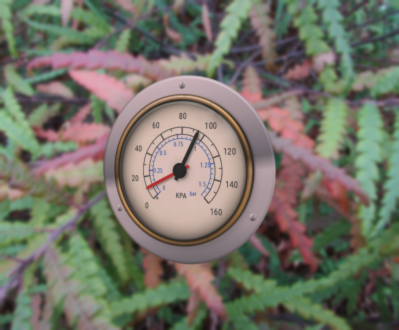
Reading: 95 kPa
